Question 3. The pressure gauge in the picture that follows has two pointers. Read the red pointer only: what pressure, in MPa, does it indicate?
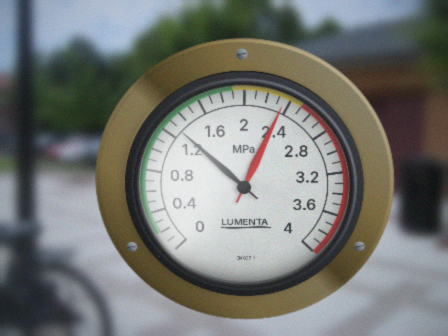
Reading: 2.35 MPa
